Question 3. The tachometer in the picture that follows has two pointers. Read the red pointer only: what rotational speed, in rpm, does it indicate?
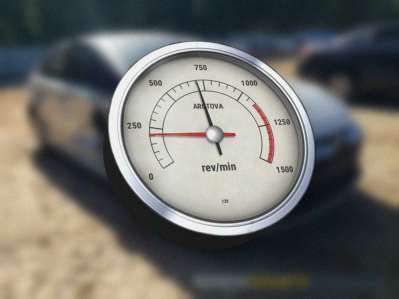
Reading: 200 rpm
